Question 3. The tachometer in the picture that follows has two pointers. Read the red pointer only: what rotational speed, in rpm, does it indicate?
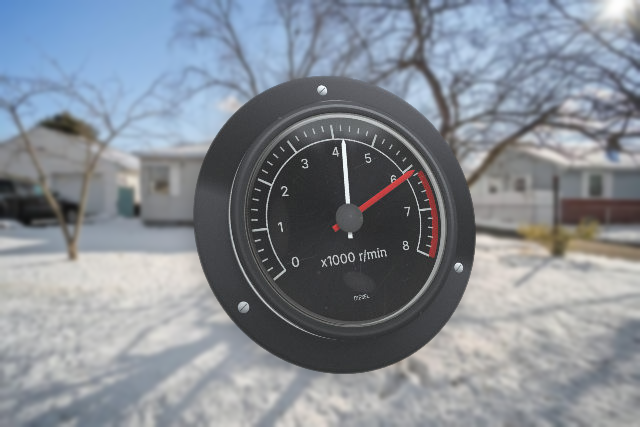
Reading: 6100 rpm
